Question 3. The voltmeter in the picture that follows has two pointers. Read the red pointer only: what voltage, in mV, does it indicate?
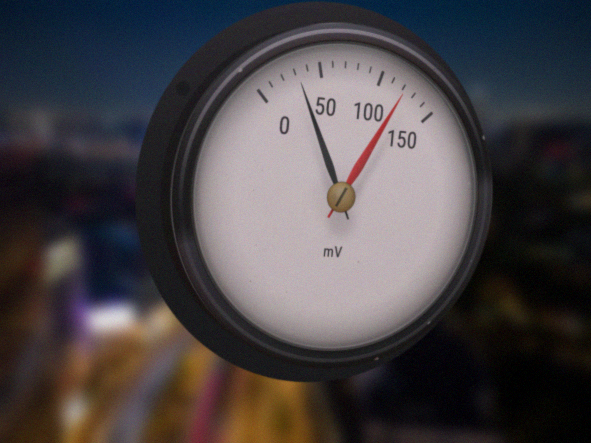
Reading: 120 mV
